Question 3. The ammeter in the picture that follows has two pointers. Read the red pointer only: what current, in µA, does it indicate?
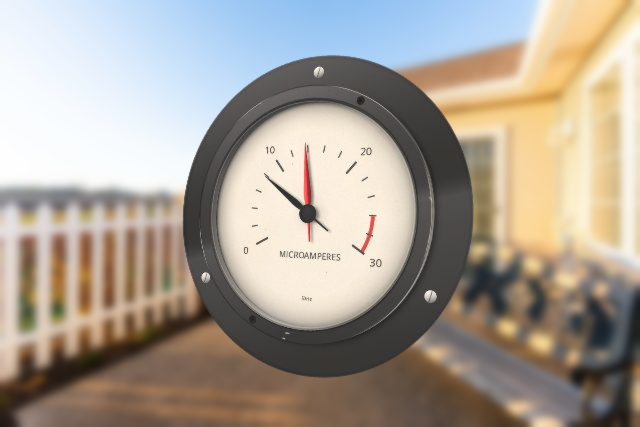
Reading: 14 µA
